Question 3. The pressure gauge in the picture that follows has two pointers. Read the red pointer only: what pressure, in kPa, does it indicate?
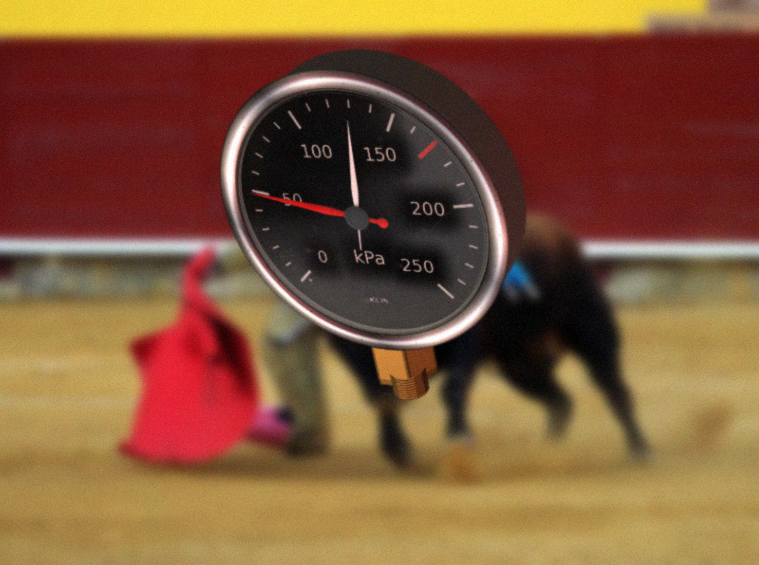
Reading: 50 kPa
